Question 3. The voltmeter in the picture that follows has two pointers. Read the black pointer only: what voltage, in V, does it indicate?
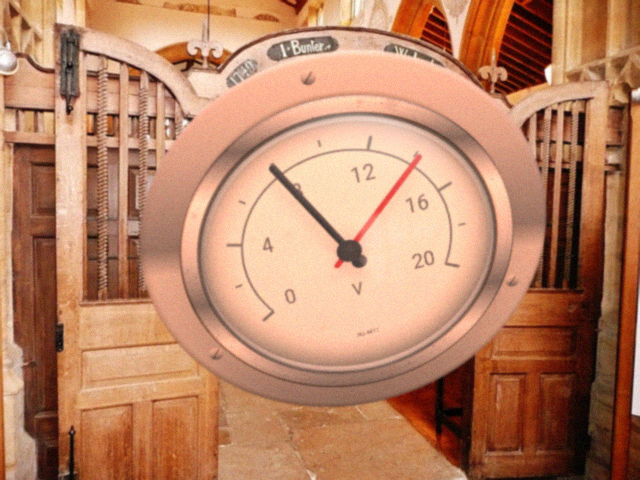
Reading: 8 V
